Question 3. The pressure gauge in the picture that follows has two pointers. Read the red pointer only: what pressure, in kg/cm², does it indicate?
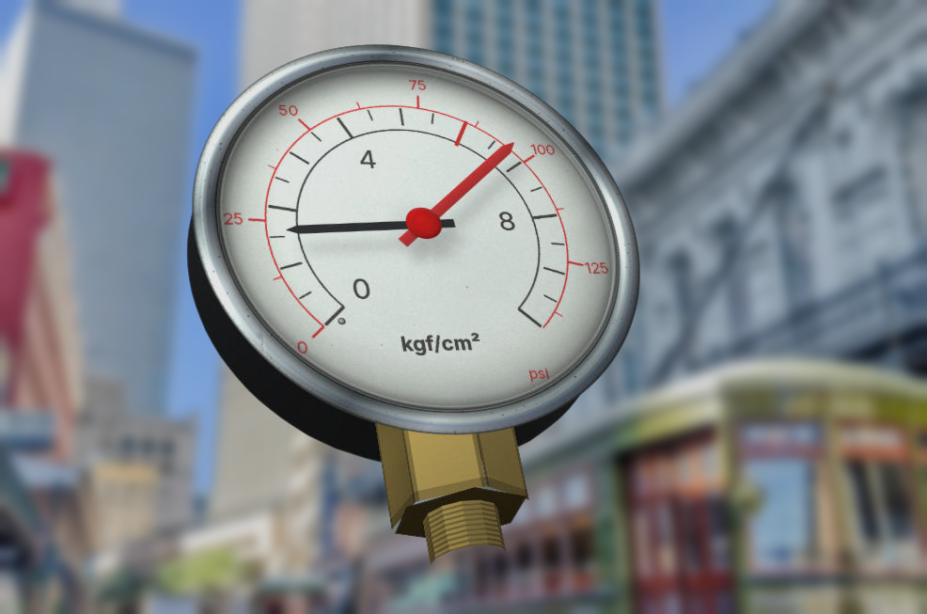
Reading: 6.75 kg/cm²
